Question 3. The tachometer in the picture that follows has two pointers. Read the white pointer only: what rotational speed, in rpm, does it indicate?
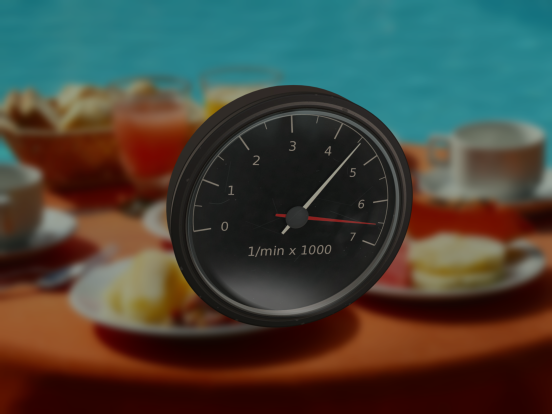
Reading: 4500 rpm
